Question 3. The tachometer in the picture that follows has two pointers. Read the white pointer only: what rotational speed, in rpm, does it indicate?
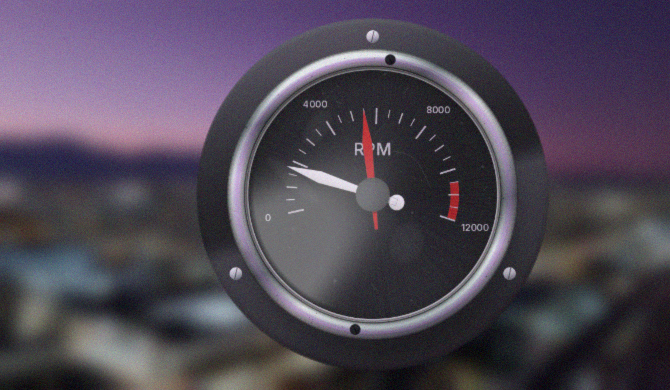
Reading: 1750 rpm
